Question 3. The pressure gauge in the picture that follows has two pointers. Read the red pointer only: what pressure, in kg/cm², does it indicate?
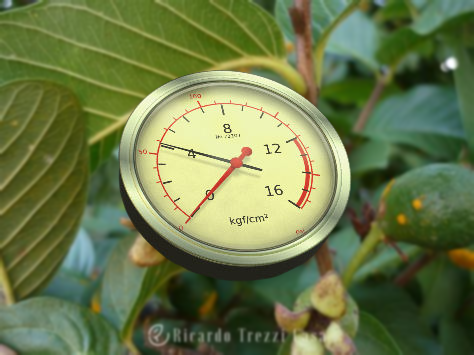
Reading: 0 kg/cm²
